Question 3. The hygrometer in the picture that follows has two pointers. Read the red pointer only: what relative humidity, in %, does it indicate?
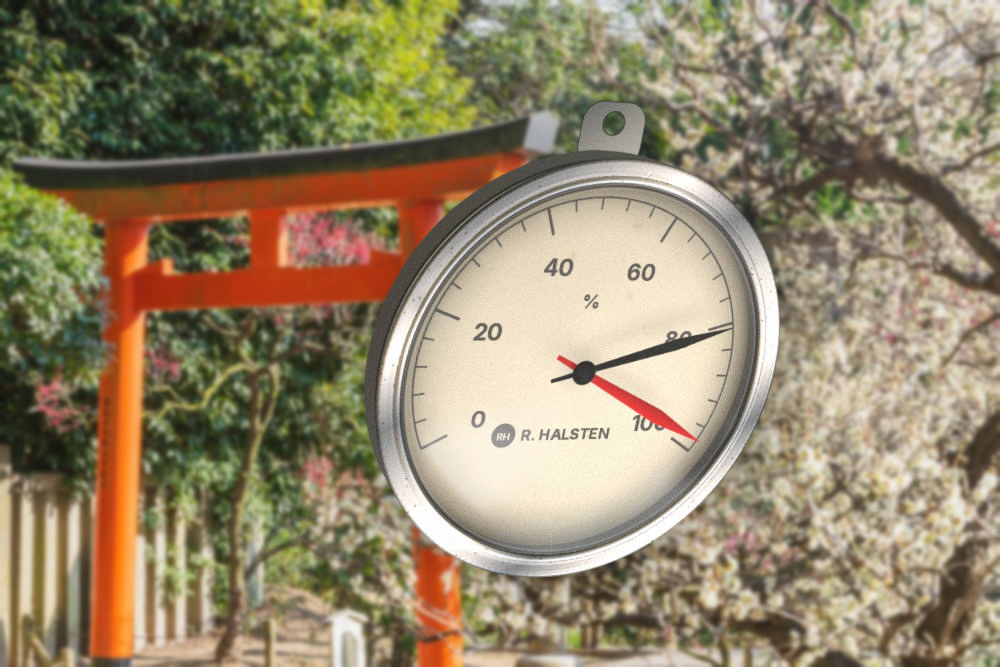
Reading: 98 %
